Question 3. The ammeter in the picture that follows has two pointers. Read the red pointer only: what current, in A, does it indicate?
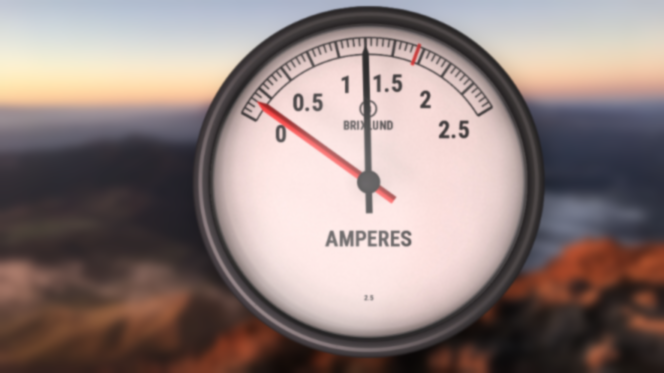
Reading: 0.15 A
